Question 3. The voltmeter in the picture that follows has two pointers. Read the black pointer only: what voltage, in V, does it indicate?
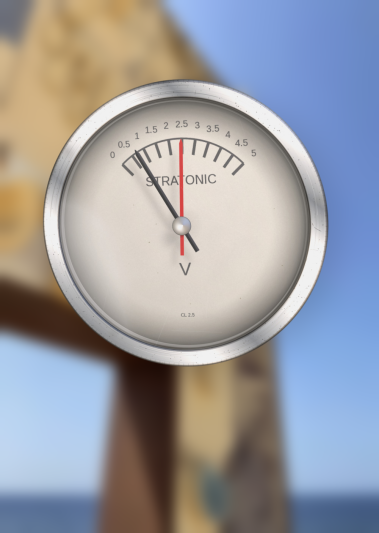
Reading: 0.75 V
